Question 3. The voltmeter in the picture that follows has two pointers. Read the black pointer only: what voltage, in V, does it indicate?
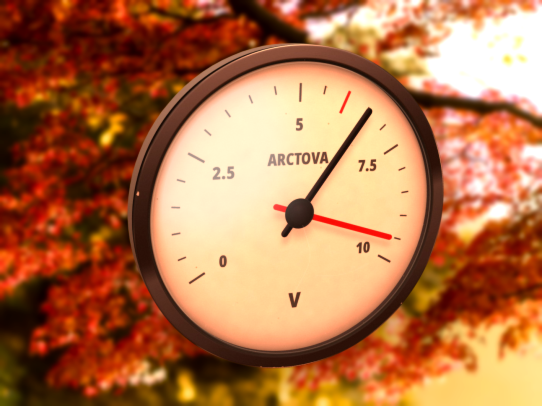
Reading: 6.5 V
